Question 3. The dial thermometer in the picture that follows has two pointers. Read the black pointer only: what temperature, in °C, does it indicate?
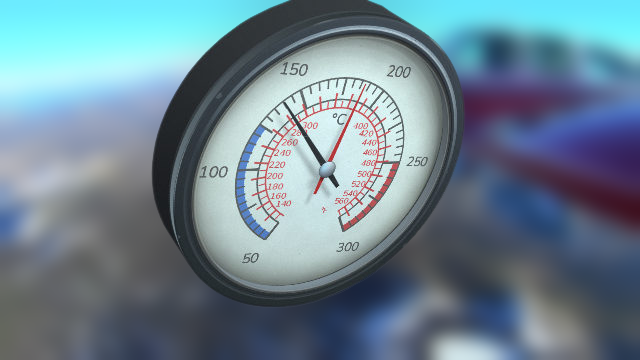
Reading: 140 °C
